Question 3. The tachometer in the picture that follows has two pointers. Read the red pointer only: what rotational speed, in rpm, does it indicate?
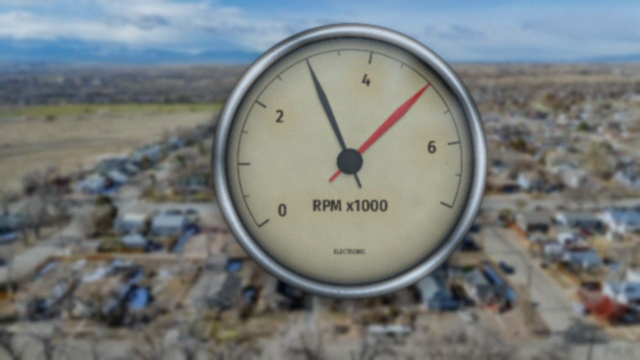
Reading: 5000 rpm
